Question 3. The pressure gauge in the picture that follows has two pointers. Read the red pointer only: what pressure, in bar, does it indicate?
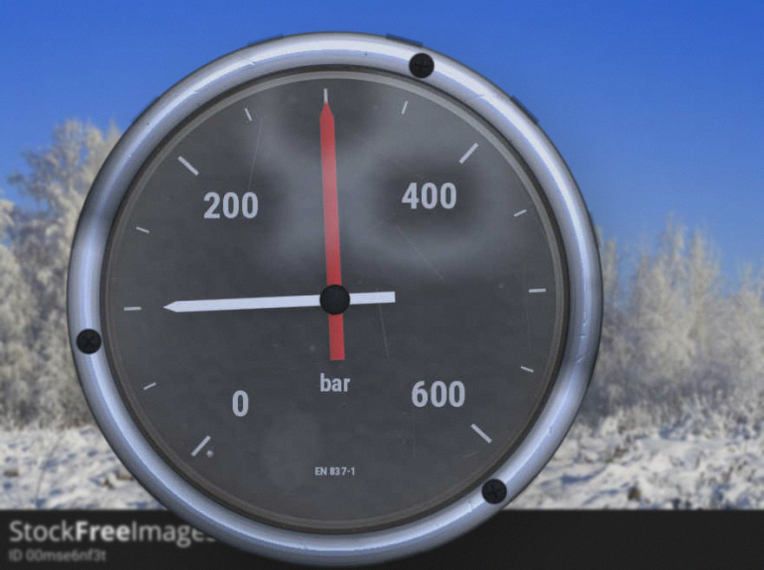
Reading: 300 bar
